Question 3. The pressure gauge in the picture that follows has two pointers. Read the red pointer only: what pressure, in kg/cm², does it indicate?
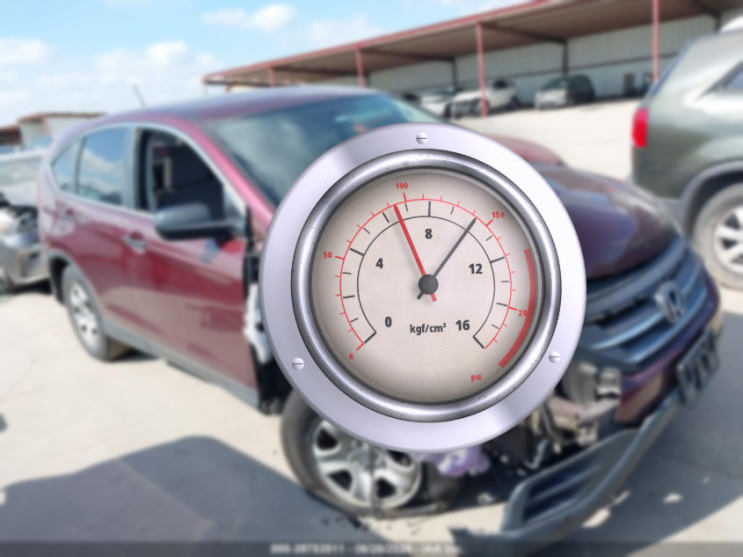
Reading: 6.5 kg/cm²
